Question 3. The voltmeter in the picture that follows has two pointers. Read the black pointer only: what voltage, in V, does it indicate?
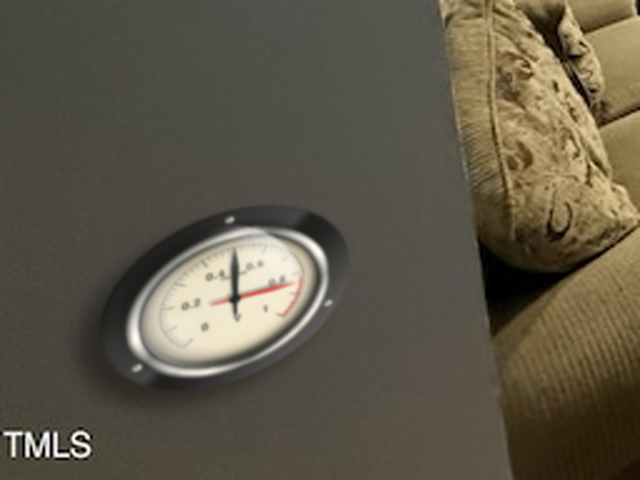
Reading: 0.5 V
